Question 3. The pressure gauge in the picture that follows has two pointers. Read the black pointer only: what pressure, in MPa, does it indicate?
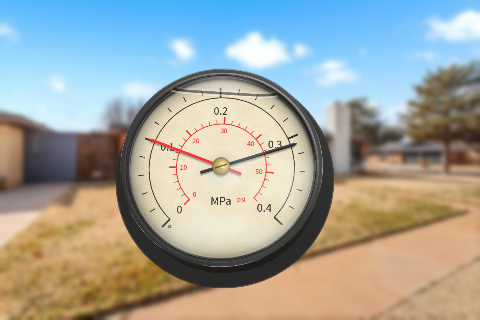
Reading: 0.31 MPa
